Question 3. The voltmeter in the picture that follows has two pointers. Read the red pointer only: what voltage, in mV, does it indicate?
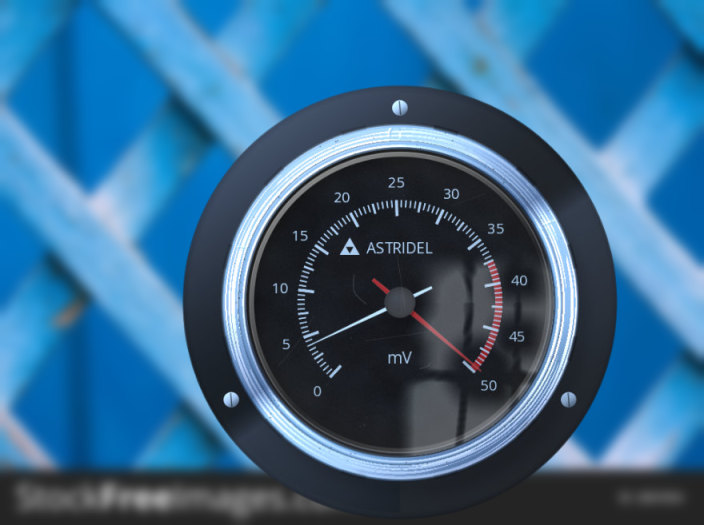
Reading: 49.5 mV
